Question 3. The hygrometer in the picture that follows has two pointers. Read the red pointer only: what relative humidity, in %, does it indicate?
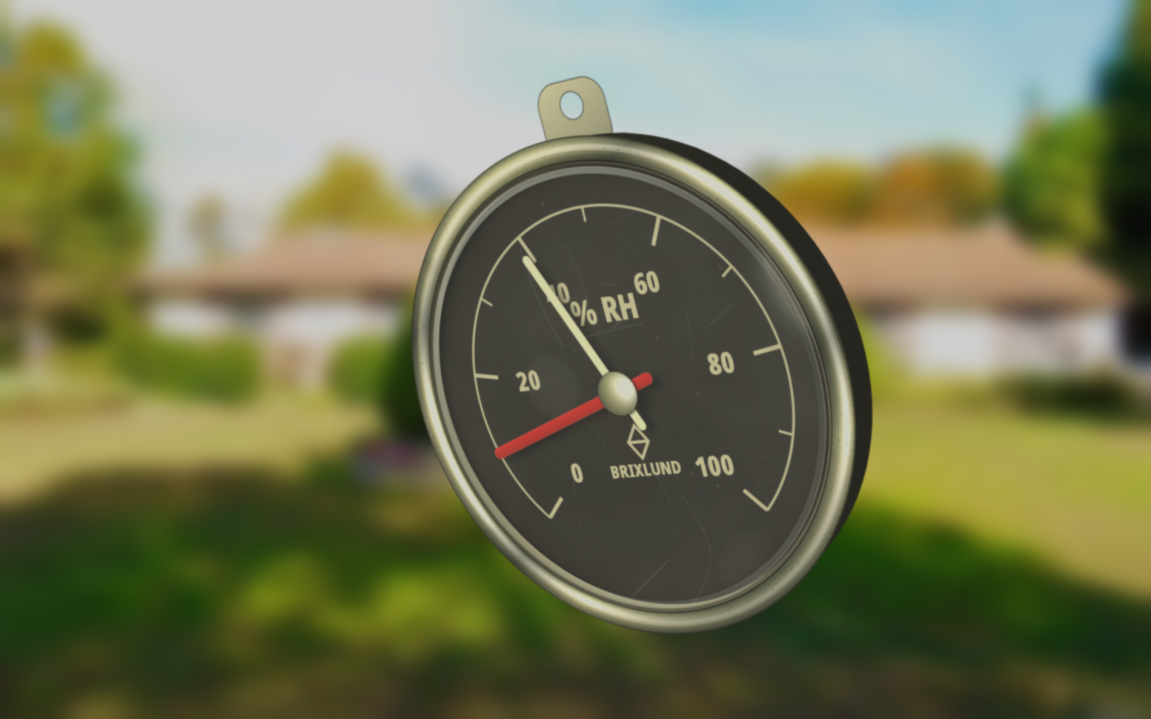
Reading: 10 %
